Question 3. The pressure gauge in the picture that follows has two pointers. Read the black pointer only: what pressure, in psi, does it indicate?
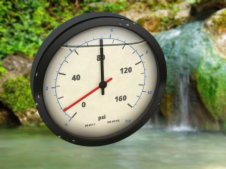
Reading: 80 psi
